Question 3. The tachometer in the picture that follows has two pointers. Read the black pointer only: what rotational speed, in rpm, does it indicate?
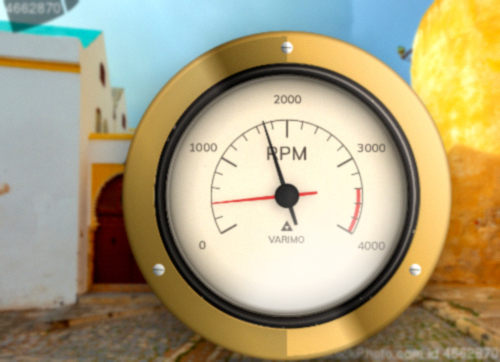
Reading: 1700 rpm
